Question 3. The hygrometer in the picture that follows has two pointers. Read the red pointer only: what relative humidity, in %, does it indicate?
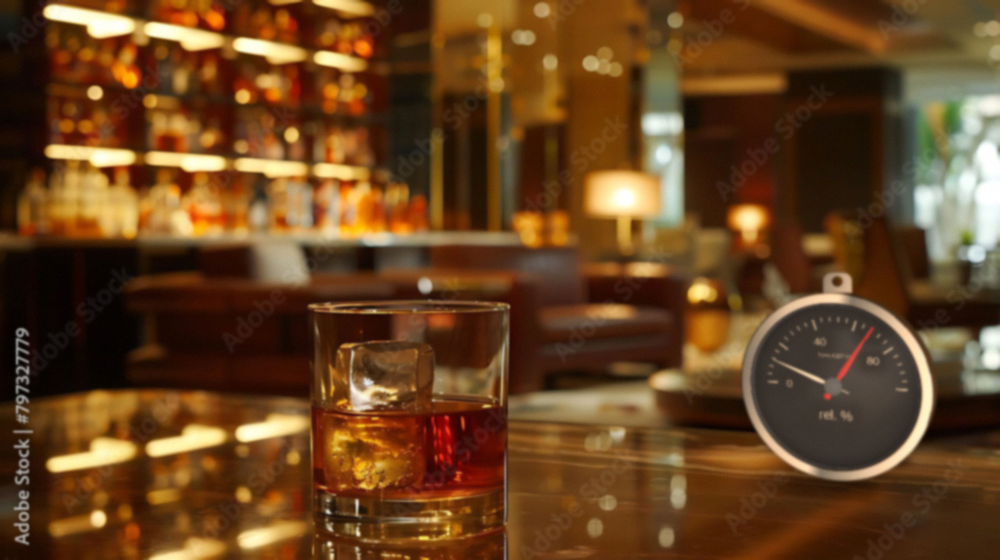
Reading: 68 %
